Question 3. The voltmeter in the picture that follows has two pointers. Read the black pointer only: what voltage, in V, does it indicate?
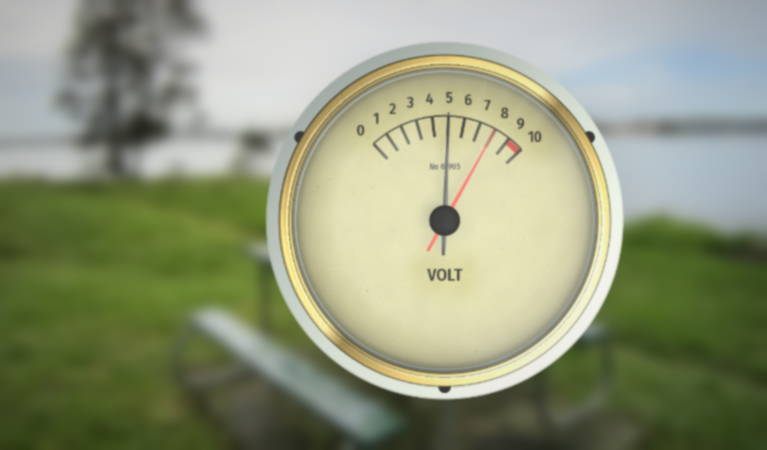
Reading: 5 V
